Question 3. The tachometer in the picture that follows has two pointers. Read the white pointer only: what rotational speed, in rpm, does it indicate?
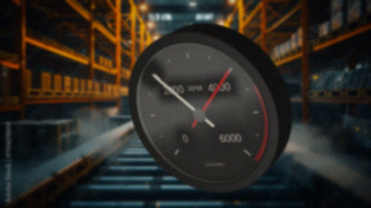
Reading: 2000 rpm
